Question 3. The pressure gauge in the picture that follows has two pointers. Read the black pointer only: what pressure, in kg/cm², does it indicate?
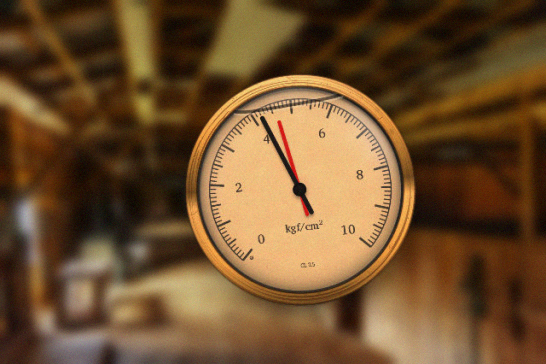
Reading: 4.2 kg/cm²
